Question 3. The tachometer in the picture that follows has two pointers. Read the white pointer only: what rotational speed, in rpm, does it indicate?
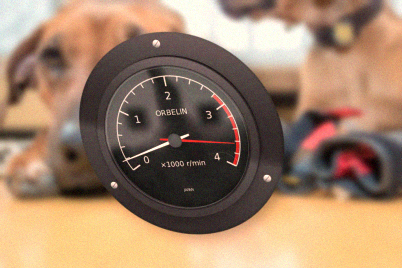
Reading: 200 rpm
